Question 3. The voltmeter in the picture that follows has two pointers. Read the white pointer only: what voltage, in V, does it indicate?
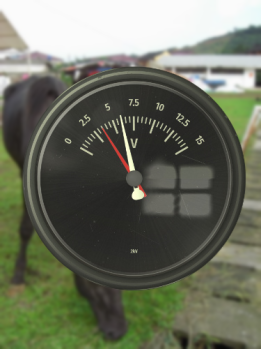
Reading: 6 V
